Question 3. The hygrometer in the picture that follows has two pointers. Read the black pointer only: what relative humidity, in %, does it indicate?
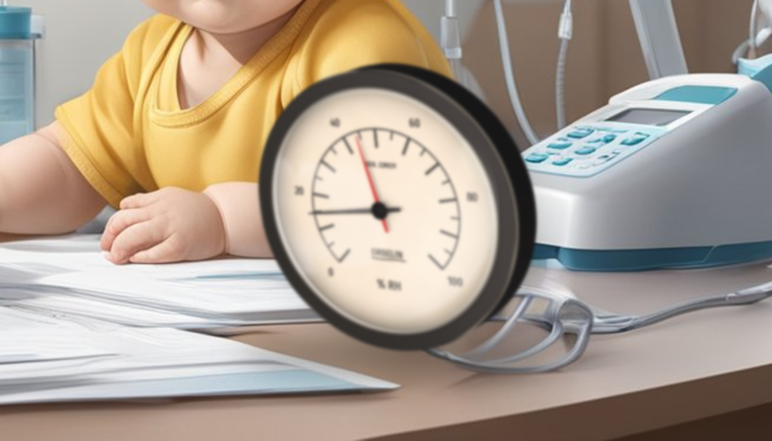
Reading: 15 %
